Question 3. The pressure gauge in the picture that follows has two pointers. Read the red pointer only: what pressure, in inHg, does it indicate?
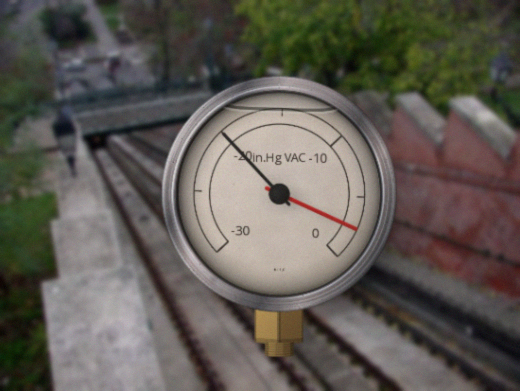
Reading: -2.5 inHg
